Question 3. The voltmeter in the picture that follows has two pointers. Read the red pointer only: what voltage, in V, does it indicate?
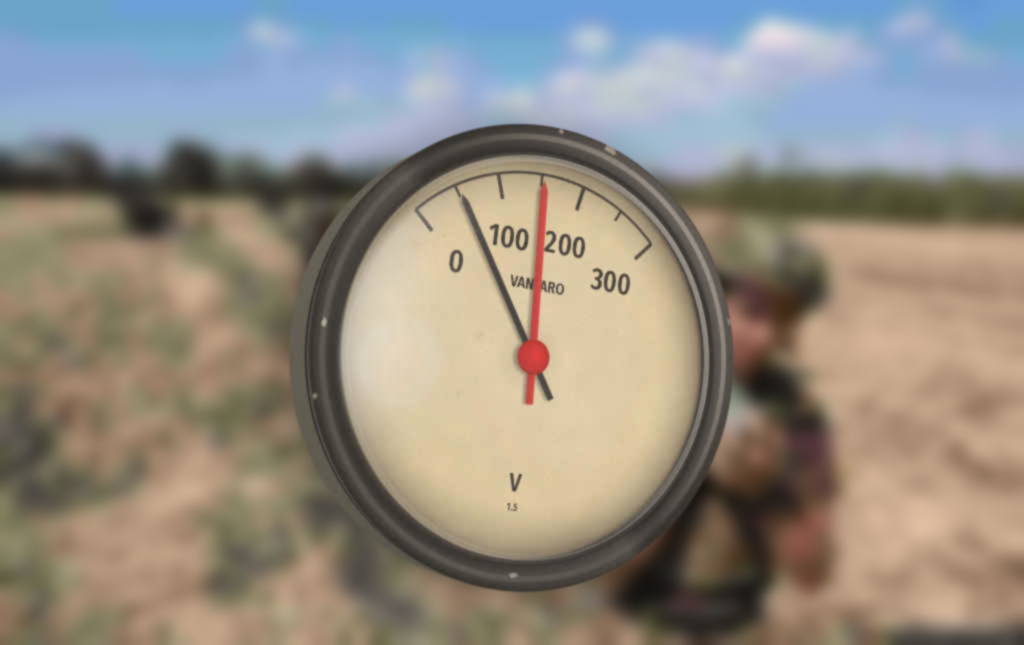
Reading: 150 V
